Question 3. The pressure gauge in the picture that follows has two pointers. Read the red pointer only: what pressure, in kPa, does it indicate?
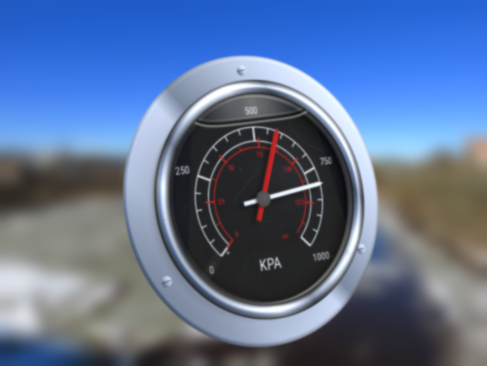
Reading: 575 kPa
